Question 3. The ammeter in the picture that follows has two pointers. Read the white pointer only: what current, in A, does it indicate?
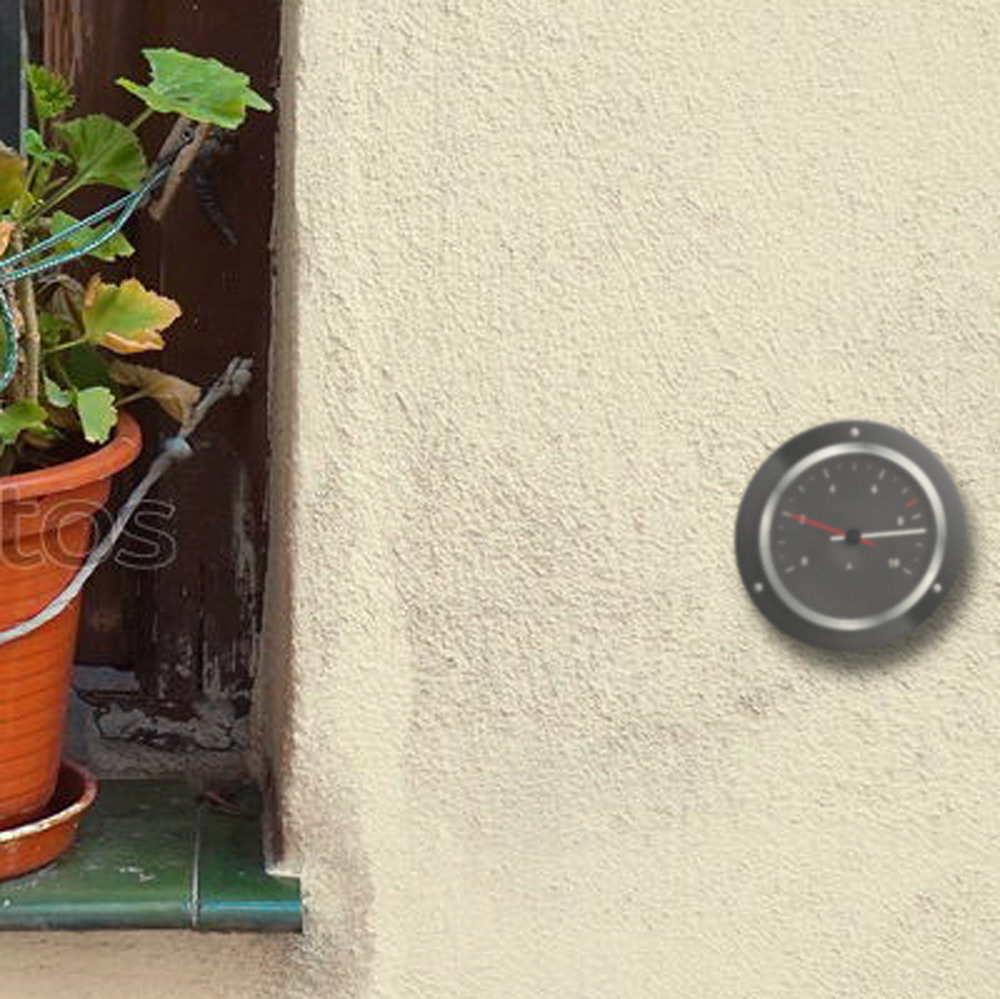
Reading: 8.5 A
